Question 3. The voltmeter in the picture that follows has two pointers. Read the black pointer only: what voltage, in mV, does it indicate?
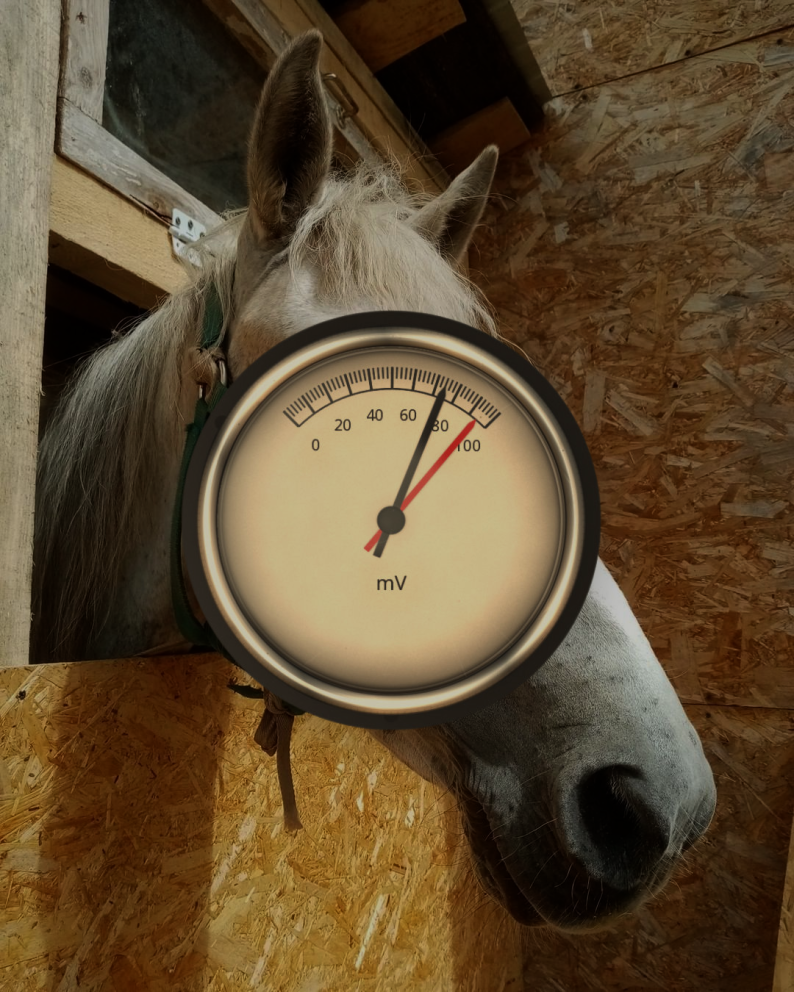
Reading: 74 mV
